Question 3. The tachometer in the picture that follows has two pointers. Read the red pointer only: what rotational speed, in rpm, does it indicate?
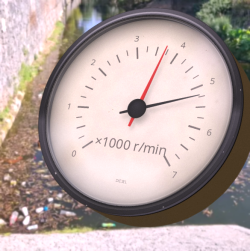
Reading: 3750 rpm
